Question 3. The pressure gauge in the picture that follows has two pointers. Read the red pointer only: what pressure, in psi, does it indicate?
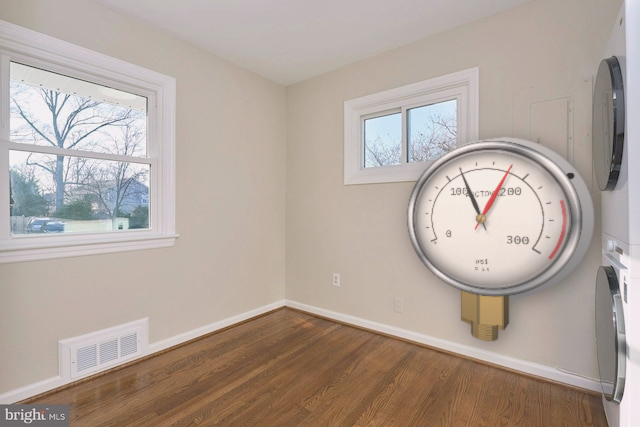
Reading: 180 psi
